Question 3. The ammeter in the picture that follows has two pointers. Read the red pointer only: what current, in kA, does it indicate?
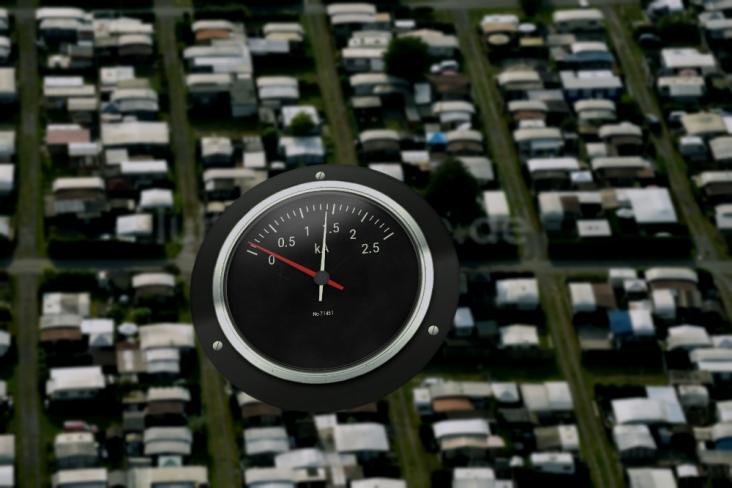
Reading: 0.1 kA
